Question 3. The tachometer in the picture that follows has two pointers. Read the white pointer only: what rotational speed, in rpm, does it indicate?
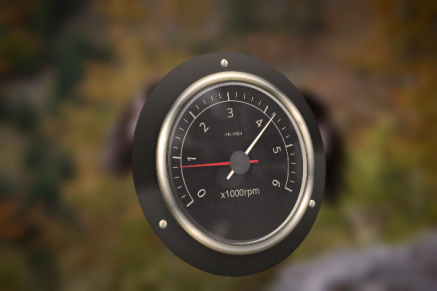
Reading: 4200 rpm
